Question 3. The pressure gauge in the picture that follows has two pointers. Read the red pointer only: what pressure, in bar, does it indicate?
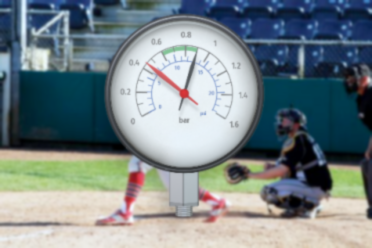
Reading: 0.45 bar
